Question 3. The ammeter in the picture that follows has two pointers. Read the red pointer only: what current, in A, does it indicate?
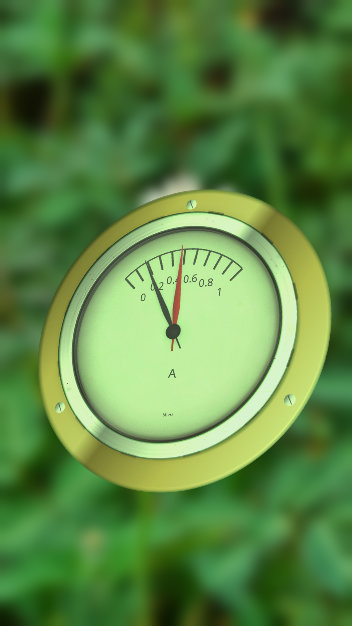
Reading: 0.5 A
